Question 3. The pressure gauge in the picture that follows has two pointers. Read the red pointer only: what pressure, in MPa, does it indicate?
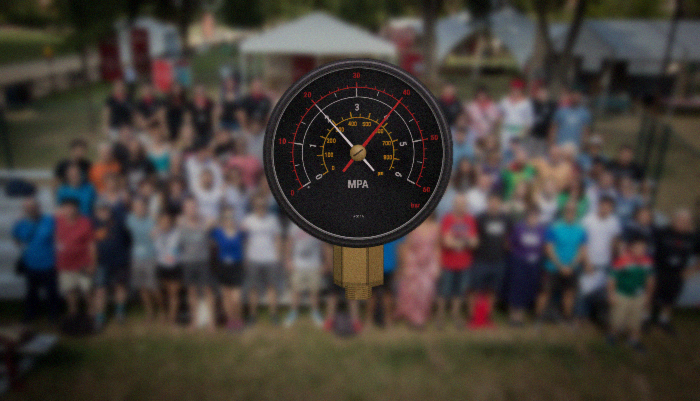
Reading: 4 MPa
